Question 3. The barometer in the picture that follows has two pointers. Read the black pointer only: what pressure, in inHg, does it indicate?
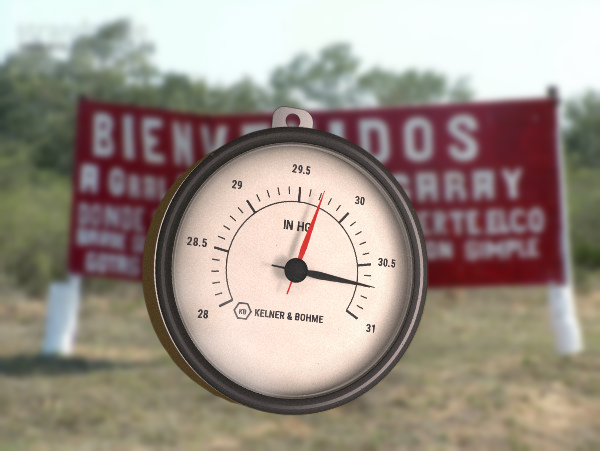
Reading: 30.7 inHg
